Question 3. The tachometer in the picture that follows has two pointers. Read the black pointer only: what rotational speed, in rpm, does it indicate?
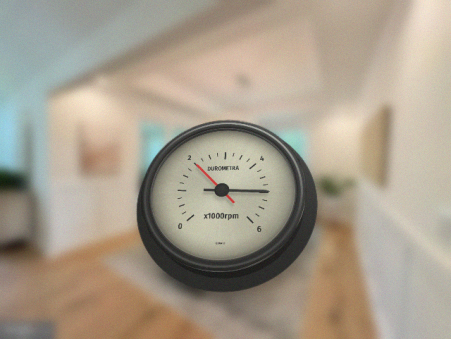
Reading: 5000 rpm
